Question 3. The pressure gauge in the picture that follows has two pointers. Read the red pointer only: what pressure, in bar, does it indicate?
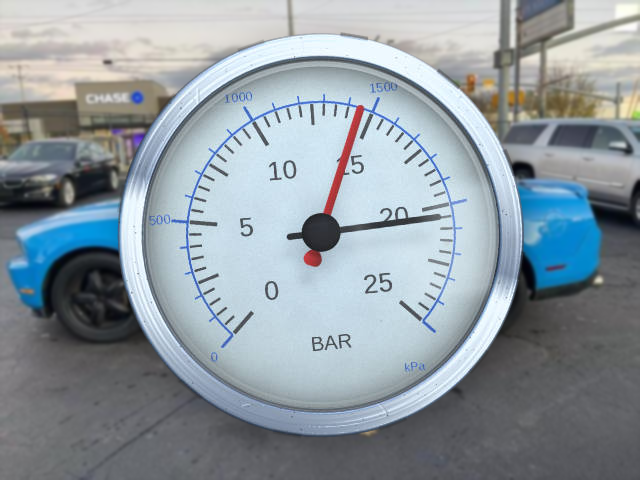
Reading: 14.5 bar
